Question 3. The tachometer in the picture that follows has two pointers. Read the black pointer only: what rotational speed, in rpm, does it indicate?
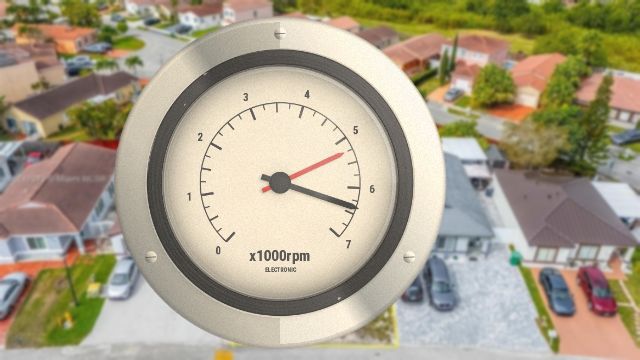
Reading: 6375 rpm
